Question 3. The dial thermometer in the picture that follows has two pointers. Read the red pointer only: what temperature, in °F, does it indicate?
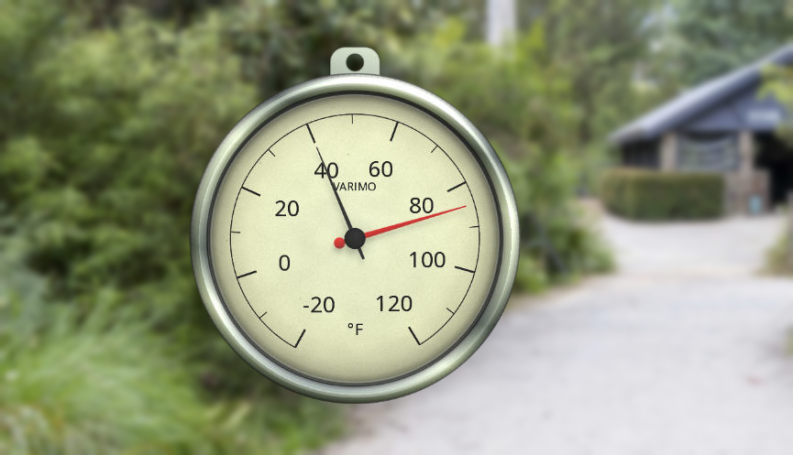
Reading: 85 °F
